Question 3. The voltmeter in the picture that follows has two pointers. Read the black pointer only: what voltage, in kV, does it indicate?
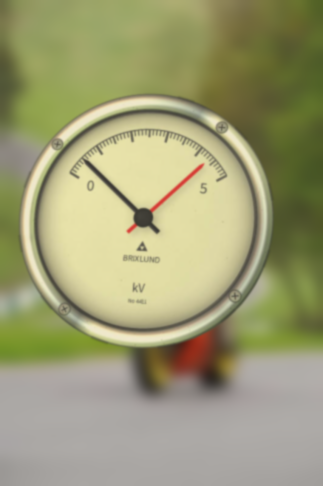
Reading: 0.5 kV
